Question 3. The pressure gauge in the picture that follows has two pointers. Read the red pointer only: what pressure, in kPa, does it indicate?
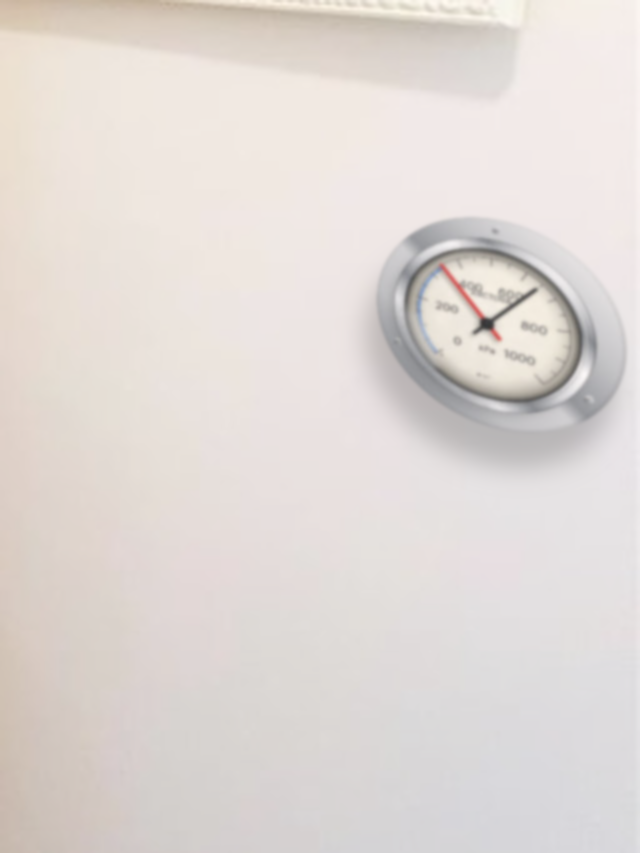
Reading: 350 kPa
